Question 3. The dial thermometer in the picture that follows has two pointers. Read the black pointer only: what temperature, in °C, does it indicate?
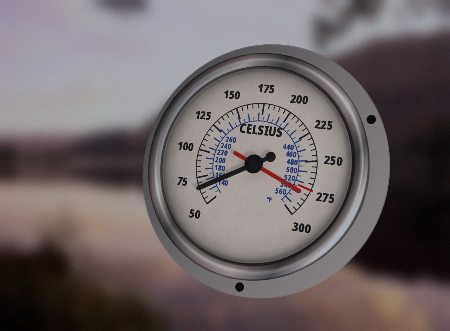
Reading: 65 °C
